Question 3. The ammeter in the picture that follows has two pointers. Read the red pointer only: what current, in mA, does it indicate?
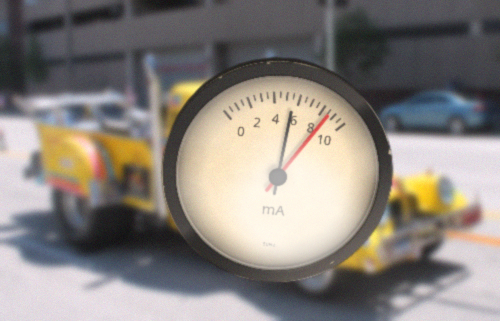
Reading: 8.5 mA
